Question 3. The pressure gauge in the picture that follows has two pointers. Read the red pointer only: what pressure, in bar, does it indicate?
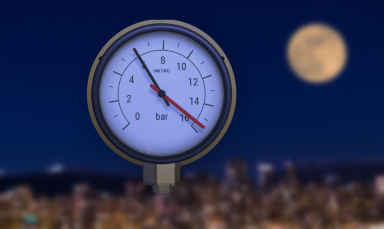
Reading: 15.5 bar
